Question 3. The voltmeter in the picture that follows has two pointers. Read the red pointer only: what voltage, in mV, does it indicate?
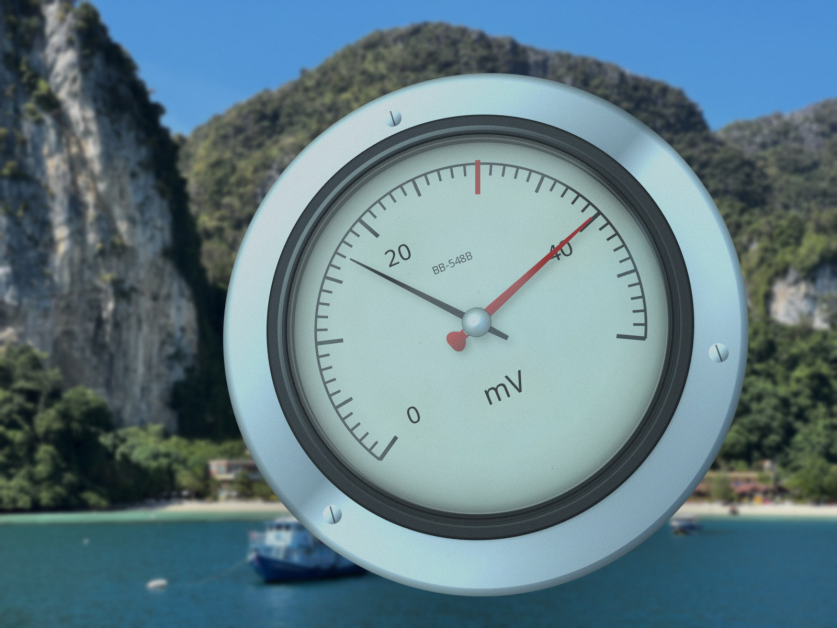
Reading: 40 mV
